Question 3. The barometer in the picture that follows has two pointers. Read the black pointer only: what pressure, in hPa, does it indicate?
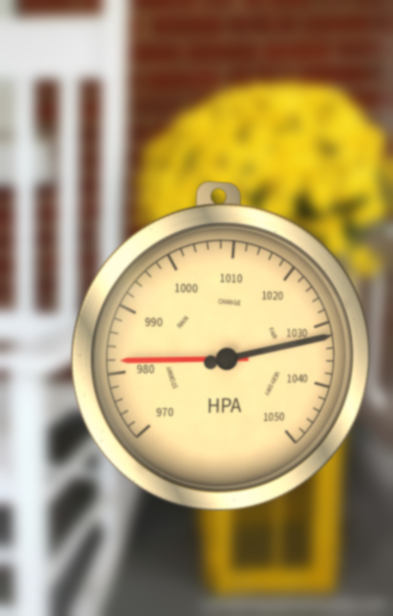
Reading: 1032 hPa
